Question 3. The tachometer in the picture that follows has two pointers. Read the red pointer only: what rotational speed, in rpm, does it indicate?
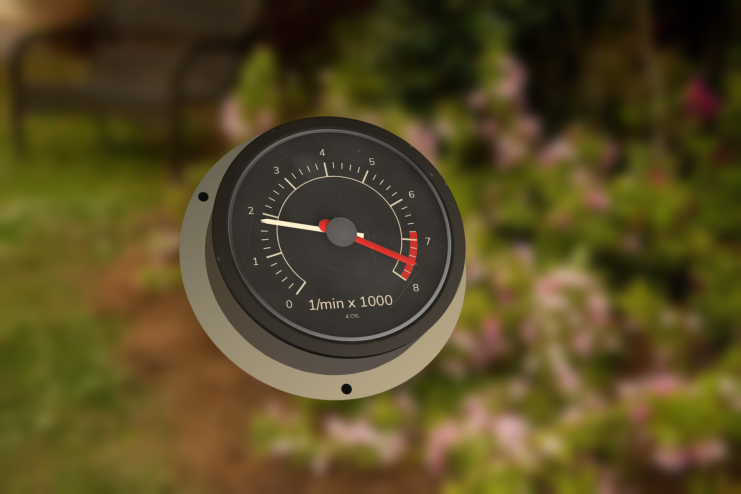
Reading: 7600 rpm
